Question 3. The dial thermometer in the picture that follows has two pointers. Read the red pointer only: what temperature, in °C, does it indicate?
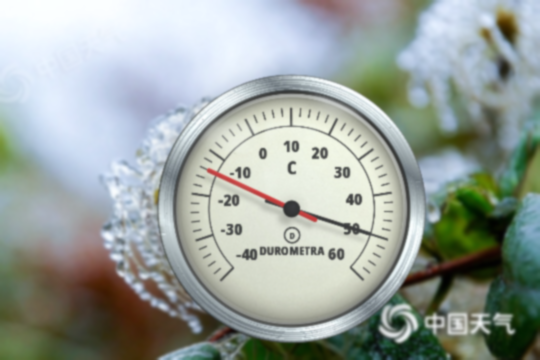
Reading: -14 °C
